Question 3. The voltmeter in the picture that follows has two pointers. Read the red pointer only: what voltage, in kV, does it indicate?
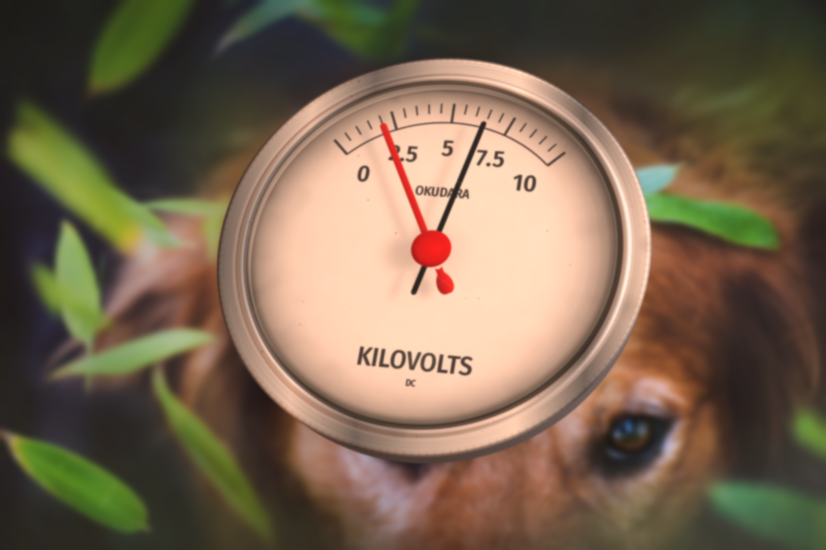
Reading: 2 kV
